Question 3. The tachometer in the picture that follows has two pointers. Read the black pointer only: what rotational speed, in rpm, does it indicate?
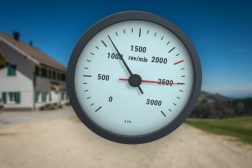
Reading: 1100 rpm
